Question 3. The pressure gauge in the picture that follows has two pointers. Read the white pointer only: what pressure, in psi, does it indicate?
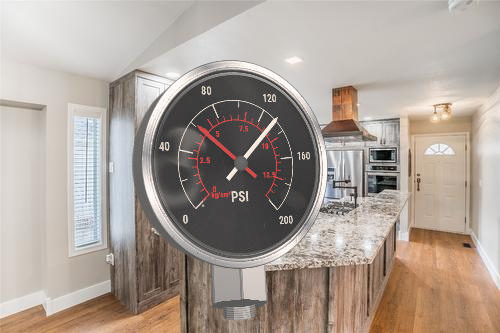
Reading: 130 psi
